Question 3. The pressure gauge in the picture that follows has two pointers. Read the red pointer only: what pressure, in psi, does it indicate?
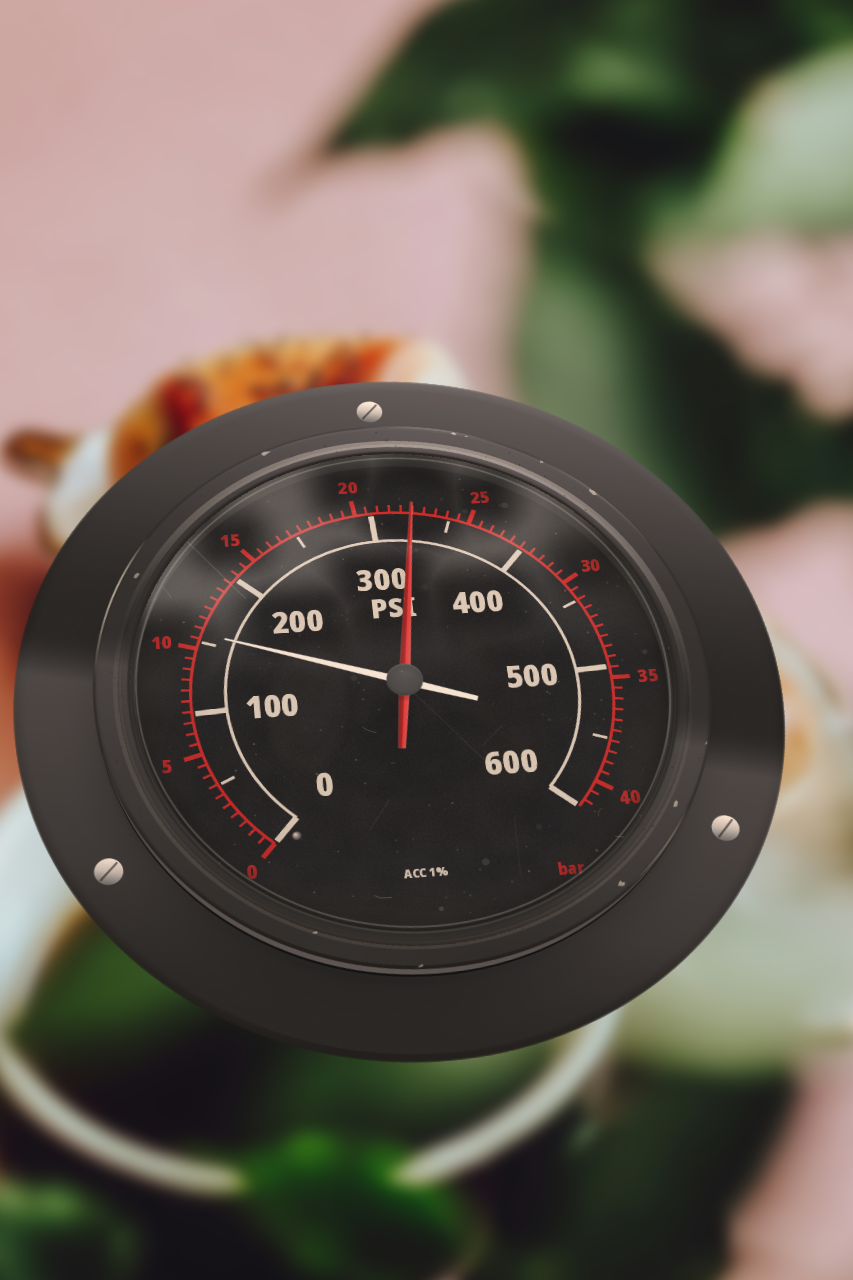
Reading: 325 psi
